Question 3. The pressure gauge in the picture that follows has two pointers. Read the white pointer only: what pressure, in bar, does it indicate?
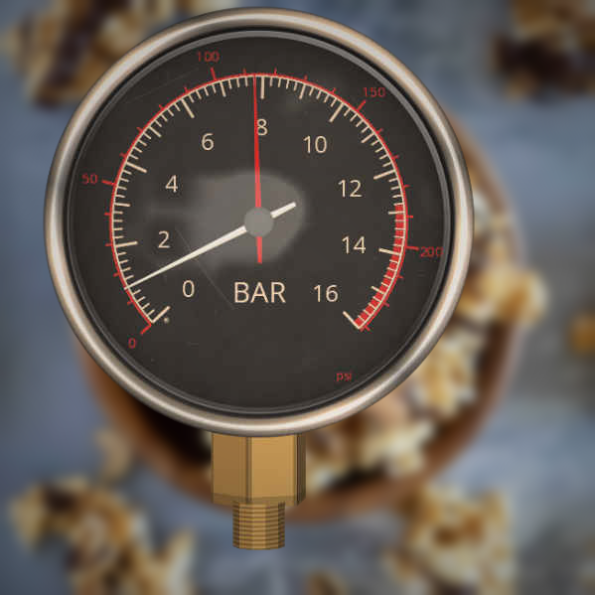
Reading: 1 bar
